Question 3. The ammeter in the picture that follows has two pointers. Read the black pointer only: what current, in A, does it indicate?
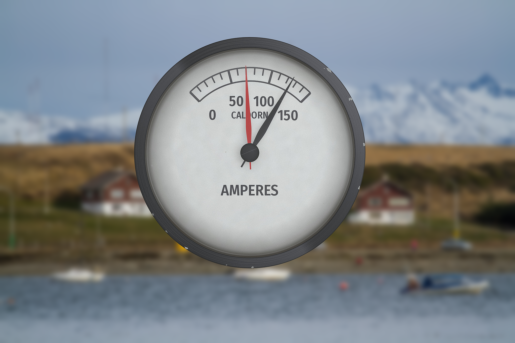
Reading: 125 A
